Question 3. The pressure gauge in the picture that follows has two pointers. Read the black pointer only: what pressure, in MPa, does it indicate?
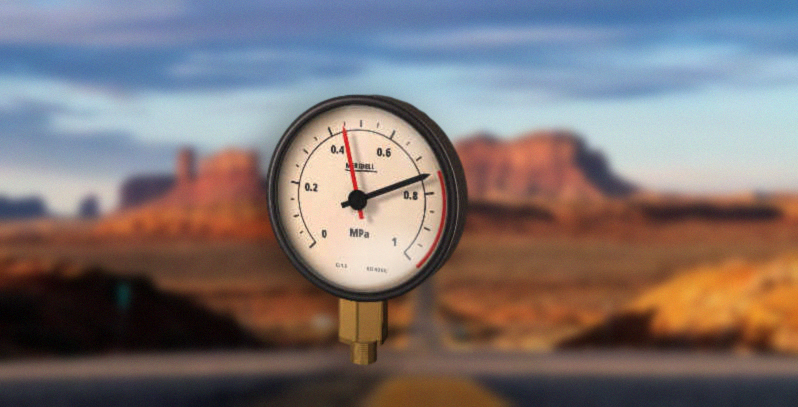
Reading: 0.75 MPa
